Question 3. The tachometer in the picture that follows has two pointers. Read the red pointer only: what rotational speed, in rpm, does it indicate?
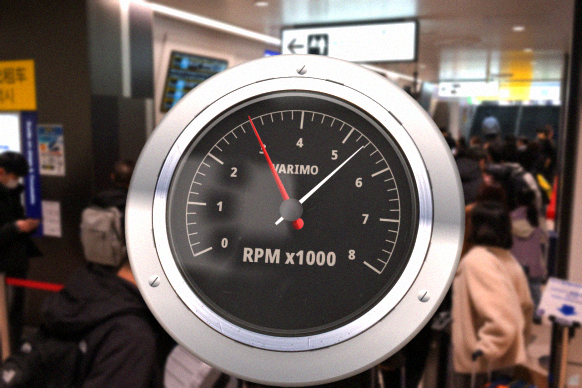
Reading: 3000 rpm
